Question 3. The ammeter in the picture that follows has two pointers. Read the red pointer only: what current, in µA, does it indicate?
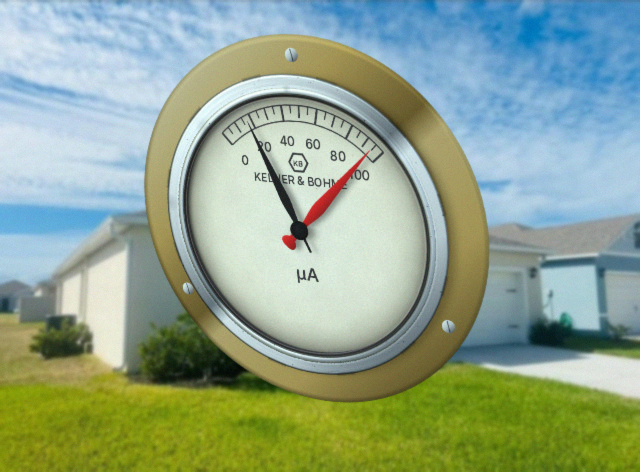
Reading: 95 µA
